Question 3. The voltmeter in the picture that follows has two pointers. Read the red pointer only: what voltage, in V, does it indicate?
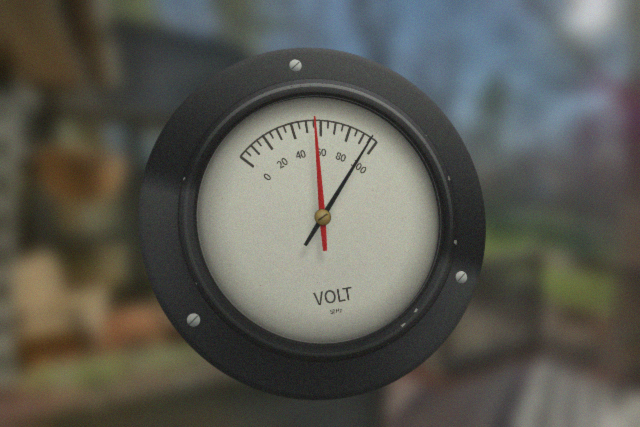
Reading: 55 V
